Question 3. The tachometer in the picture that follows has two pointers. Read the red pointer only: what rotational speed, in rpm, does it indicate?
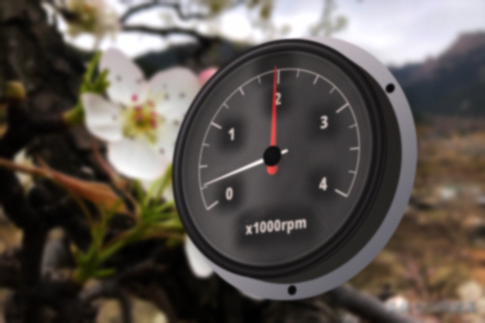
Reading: 2000 rpm
